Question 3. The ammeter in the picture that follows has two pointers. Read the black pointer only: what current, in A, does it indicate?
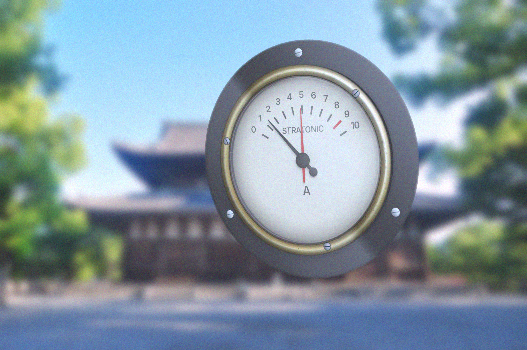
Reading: 1.5 A
